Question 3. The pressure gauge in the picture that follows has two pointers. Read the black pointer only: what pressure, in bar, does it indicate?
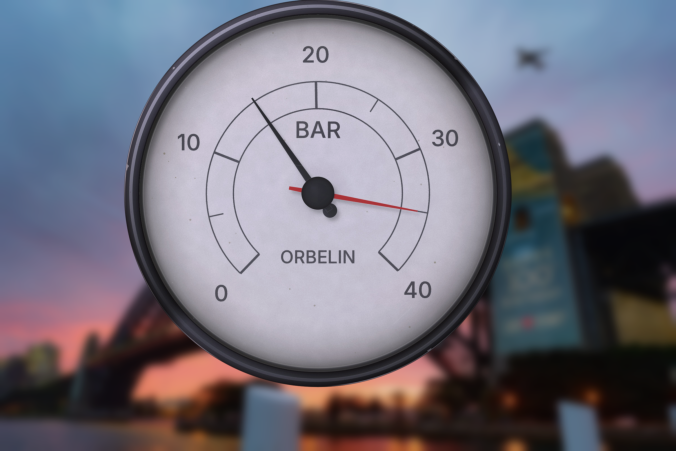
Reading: 15 bar
